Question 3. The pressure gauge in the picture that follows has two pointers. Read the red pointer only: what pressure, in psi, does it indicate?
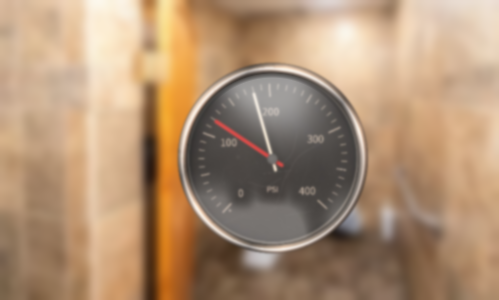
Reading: 120 psi
